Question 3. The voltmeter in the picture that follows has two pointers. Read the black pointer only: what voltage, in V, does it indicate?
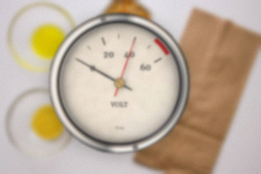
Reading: 0 V
